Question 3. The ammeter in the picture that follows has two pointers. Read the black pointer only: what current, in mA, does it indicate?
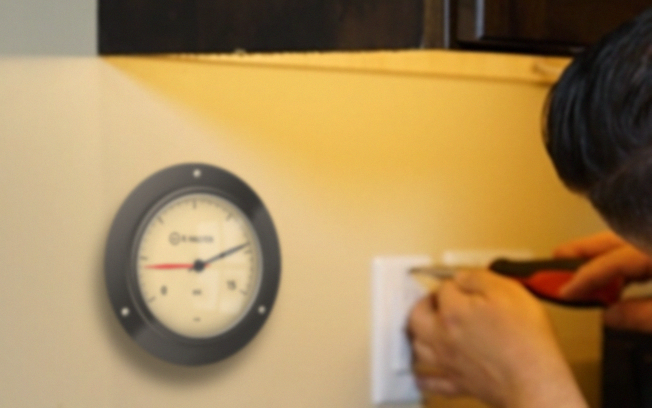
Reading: 12 mA
